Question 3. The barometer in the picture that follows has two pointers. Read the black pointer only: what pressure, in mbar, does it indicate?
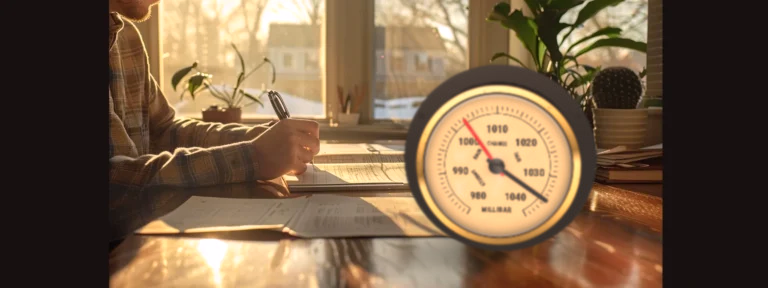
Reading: 1035 mbar
